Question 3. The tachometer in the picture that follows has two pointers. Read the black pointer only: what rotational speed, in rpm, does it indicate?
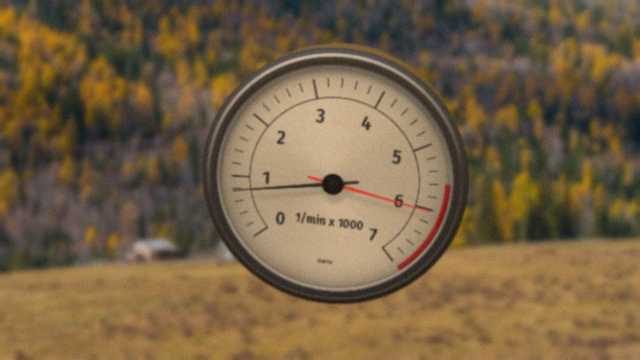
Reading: 800 rpm
